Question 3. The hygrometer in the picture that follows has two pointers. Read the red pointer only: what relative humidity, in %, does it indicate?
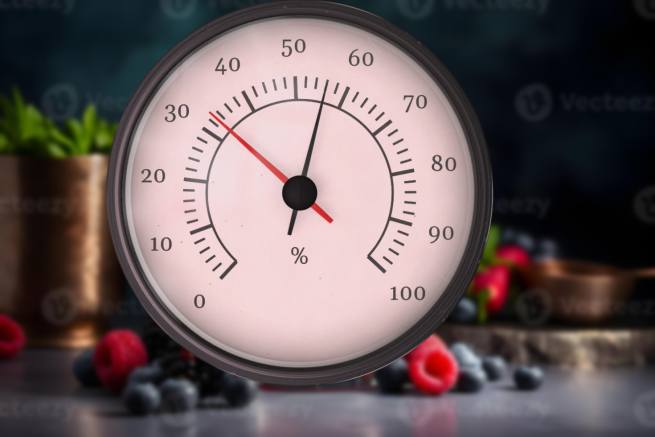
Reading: 33 %
